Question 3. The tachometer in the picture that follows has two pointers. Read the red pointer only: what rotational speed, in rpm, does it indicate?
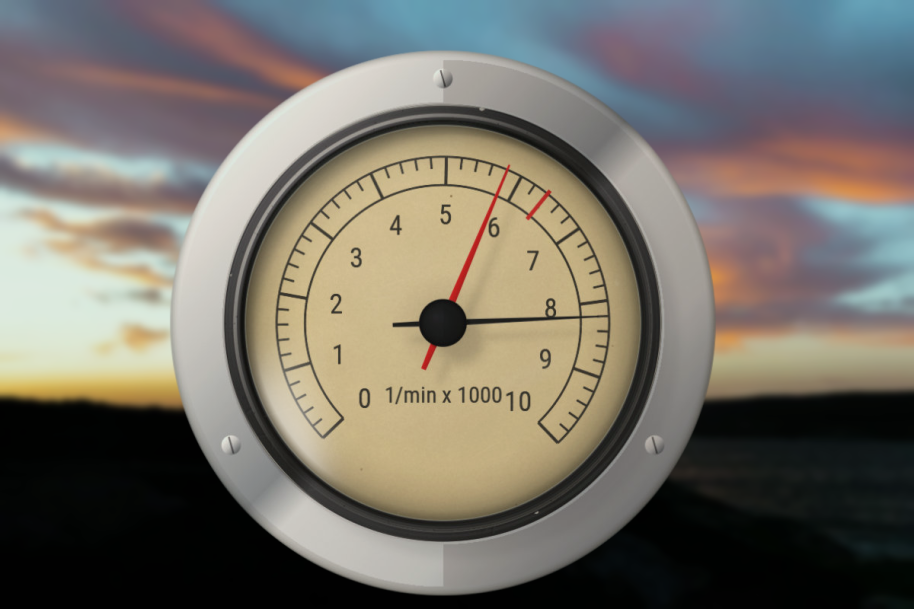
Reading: 5800 rpm
